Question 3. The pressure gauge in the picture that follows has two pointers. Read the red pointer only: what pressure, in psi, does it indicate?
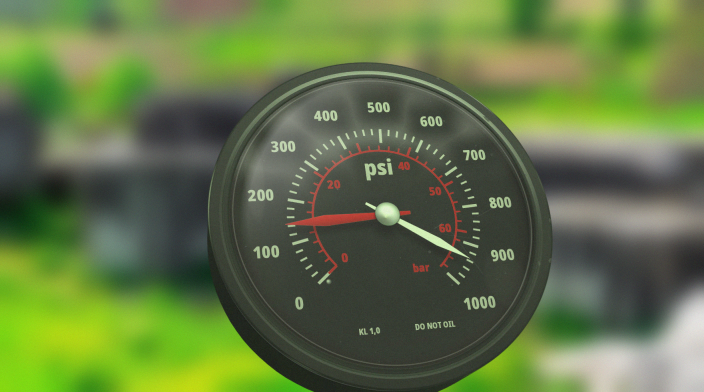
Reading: 140 psi
